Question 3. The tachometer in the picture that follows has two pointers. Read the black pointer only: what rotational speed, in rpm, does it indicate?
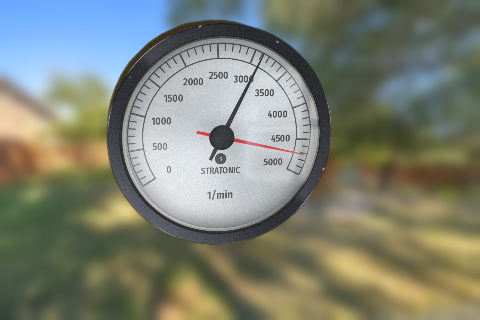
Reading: 3100 rpm
